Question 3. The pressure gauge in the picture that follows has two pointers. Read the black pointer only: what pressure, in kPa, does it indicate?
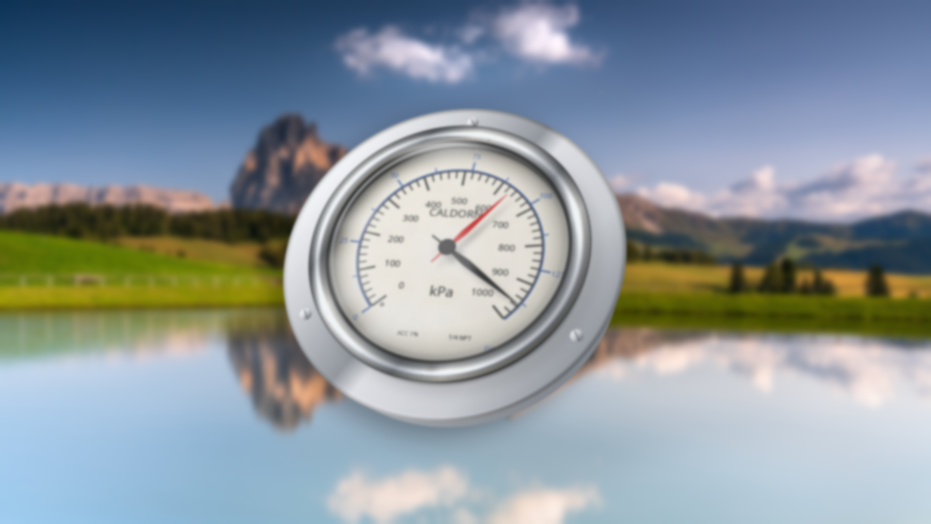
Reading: 960 kPa
